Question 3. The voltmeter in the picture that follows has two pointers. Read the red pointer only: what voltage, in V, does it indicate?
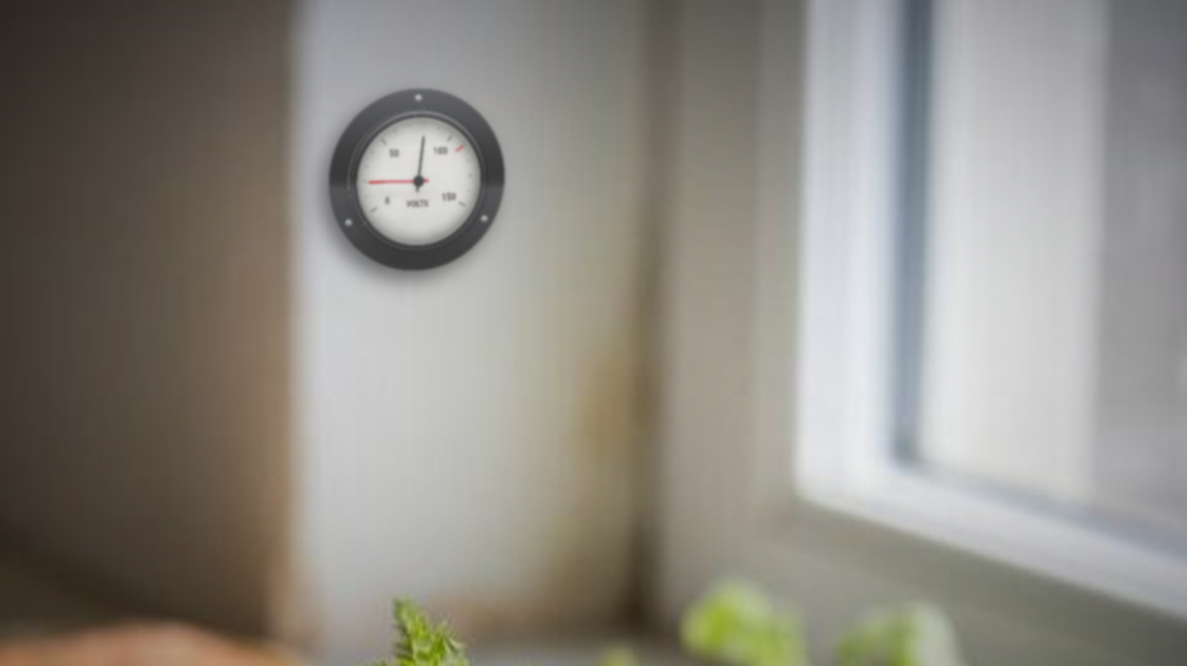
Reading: 20 V
